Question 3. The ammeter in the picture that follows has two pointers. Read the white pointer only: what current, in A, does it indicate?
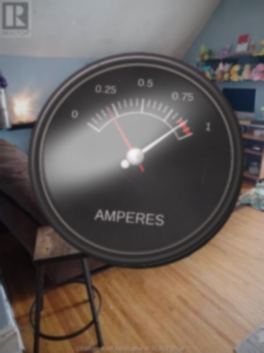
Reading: 0.9 A
